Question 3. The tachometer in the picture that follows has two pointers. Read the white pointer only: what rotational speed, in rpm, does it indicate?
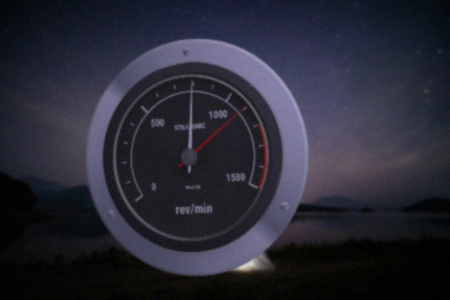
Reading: 800 rpm
